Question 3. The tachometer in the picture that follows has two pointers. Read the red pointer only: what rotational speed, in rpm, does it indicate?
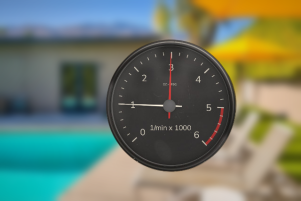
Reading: 3000 rpm
